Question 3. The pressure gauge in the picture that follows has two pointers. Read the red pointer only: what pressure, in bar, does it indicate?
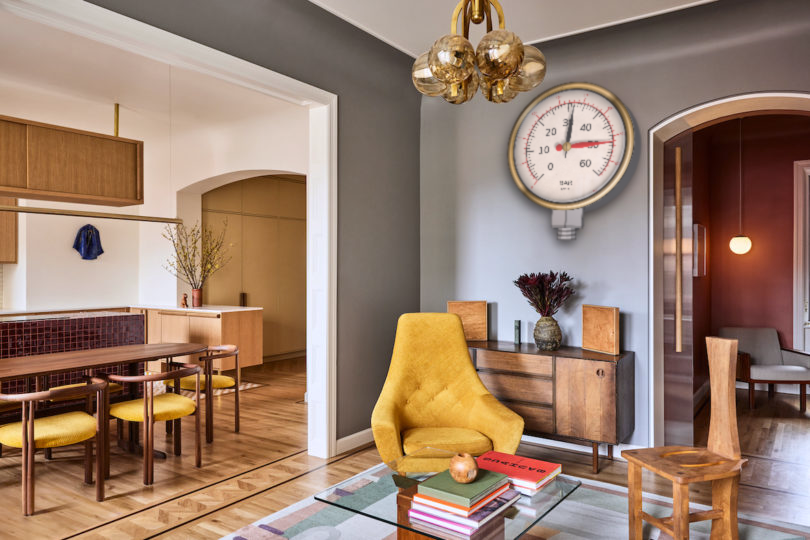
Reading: 50 bar
